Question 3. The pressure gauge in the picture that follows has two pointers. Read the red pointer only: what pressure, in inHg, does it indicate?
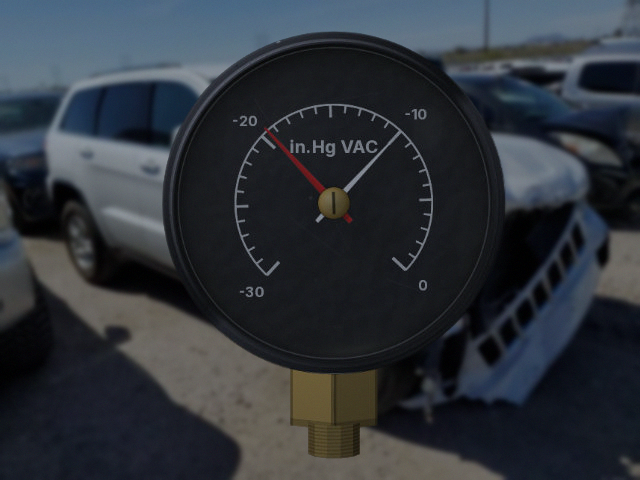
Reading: -19.5 inHg
